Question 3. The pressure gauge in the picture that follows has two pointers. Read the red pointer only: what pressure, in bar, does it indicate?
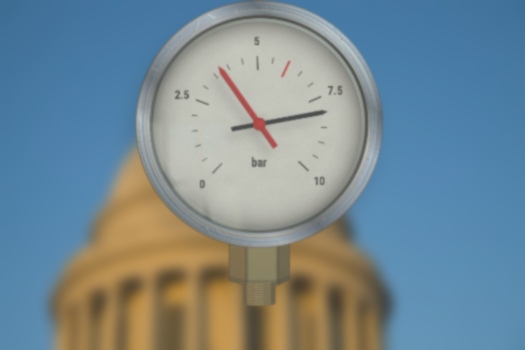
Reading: 3.75 bar
